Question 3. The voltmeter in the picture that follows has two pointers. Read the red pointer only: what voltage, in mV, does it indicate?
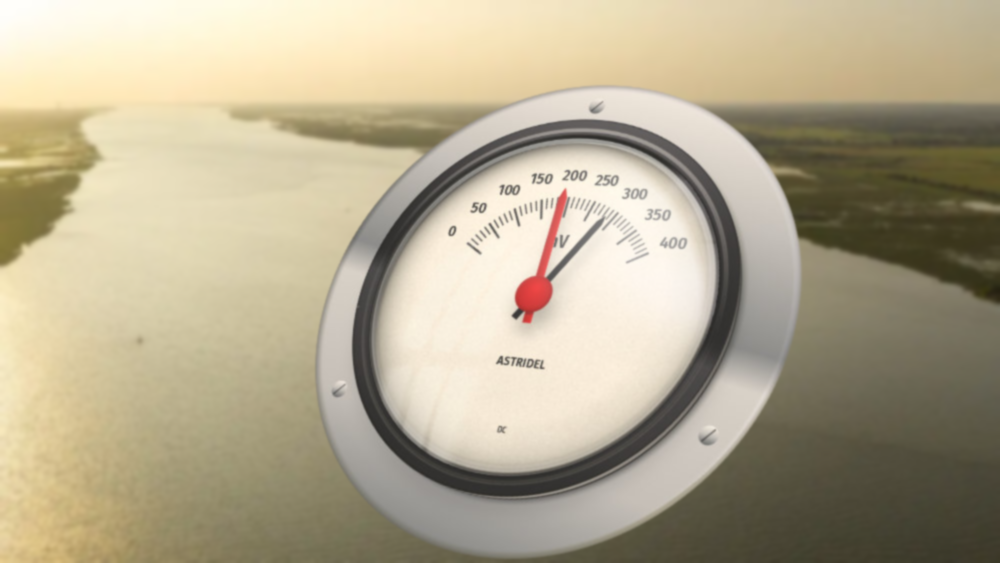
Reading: 200 mV
